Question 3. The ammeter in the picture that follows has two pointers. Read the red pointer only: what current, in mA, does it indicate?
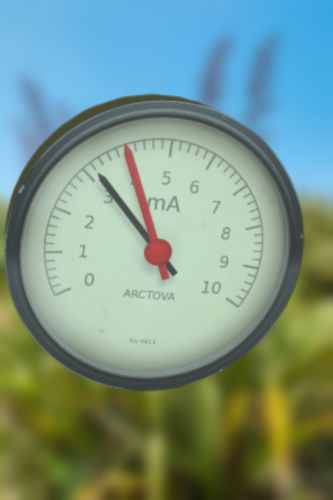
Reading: 4 mA
